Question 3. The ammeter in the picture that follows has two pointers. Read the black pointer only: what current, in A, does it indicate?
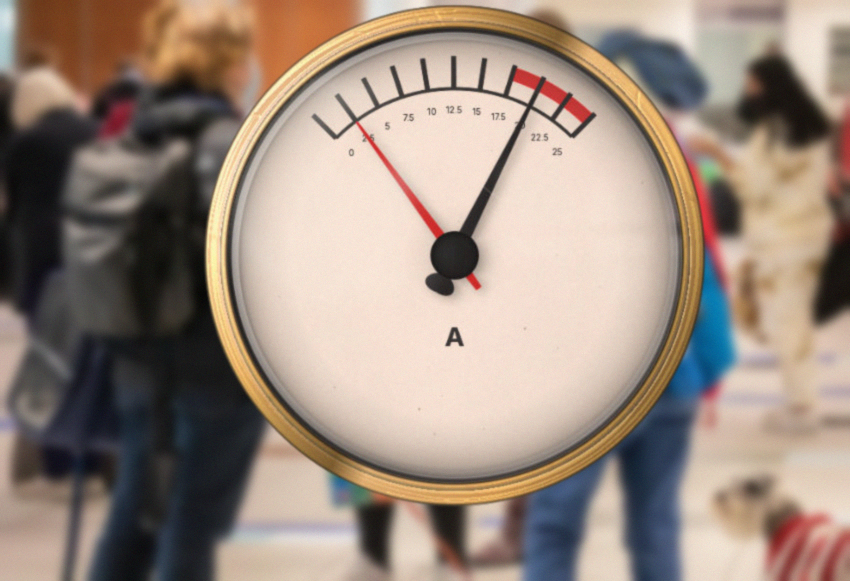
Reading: 20 A
